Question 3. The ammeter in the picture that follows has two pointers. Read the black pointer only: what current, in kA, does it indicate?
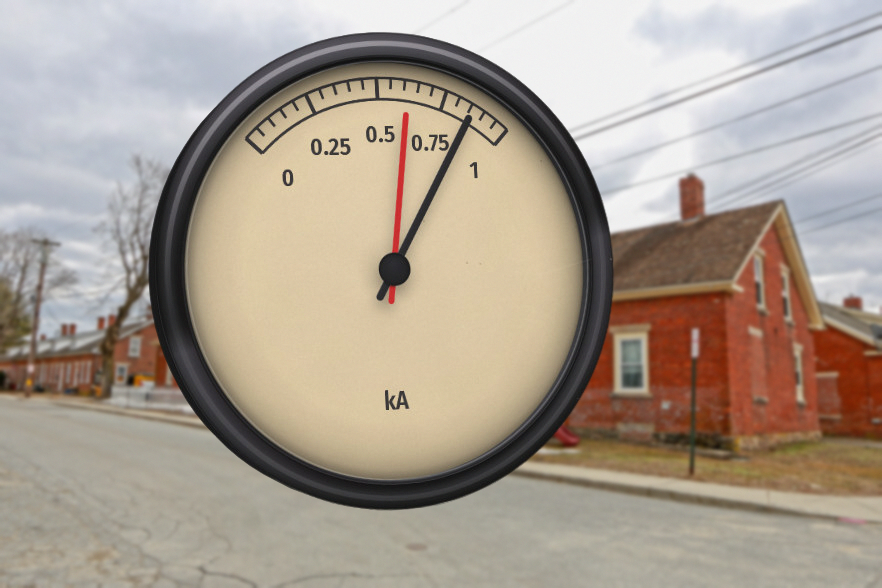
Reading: 0.85 kA
